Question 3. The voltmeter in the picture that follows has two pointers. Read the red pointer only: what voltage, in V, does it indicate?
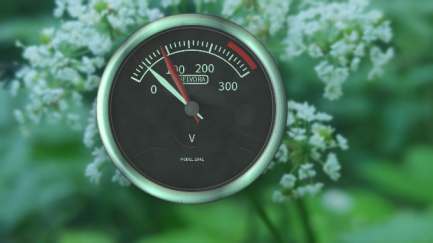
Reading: 90 V
